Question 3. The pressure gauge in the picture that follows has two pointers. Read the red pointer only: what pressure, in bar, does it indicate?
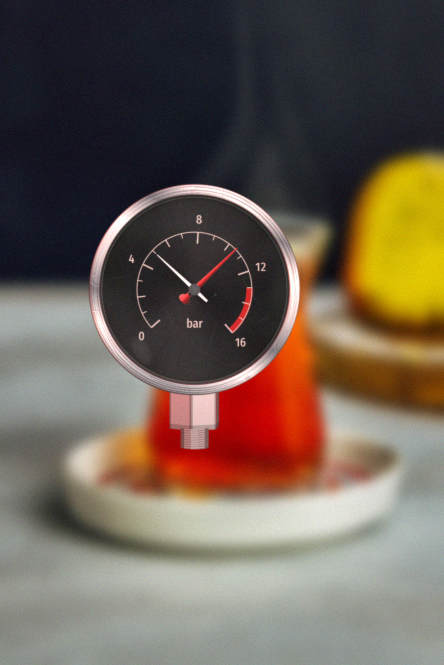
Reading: 10.5 bar
